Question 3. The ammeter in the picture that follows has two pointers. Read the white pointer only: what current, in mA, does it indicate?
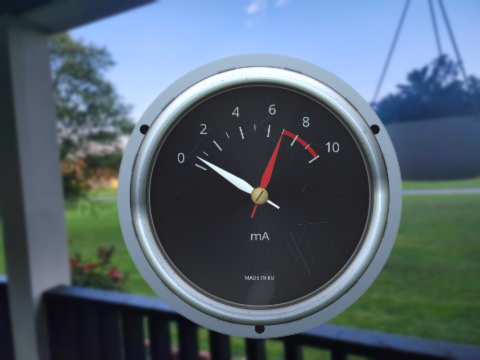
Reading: 0.5 mA
